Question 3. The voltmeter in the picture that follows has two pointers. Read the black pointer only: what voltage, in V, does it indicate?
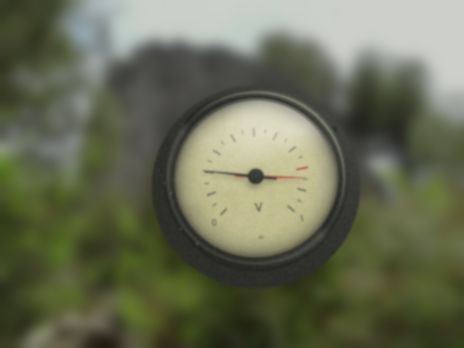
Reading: 0.2 V
